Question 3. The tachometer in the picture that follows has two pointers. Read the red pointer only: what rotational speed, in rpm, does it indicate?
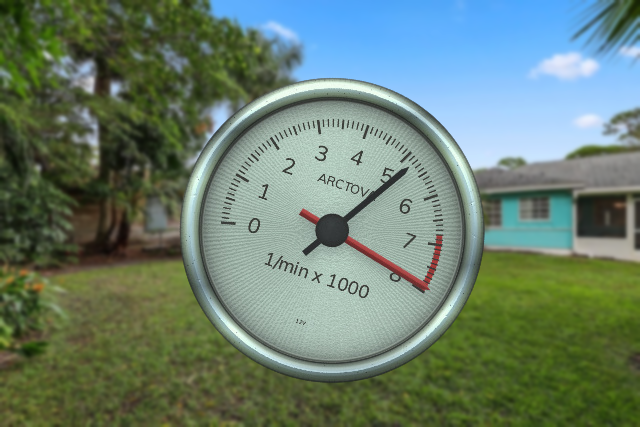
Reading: 7900 rpm
